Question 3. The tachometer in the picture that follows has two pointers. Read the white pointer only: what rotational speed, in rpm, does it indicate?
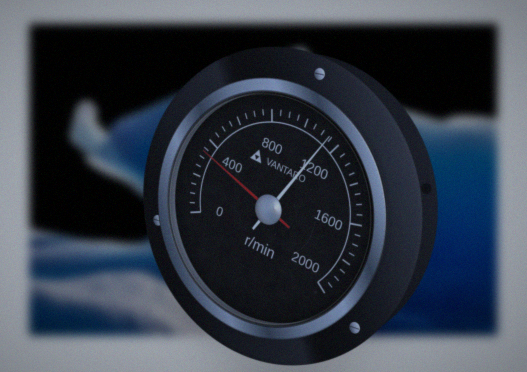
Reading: 1150 rpm
